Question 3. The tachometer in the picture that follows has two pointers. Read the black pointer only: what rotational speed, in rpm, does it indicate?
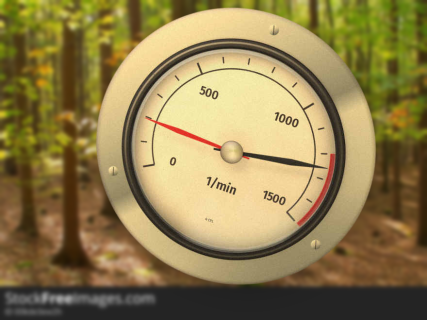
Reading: 1250 rpm
